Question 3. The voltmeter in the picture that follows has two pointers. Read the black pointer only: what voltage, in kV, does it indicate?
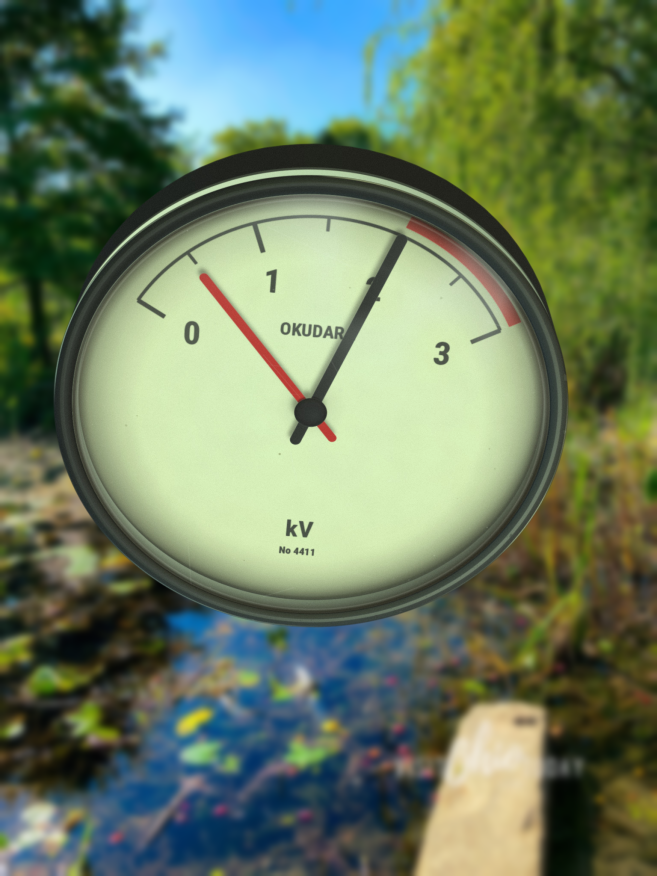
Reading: 2 kV
